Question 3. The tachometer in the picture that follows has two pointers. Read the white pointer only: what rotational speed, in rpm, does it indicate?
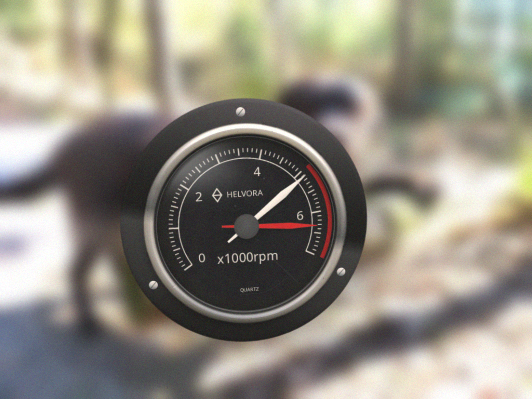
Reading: 5100 rpm
